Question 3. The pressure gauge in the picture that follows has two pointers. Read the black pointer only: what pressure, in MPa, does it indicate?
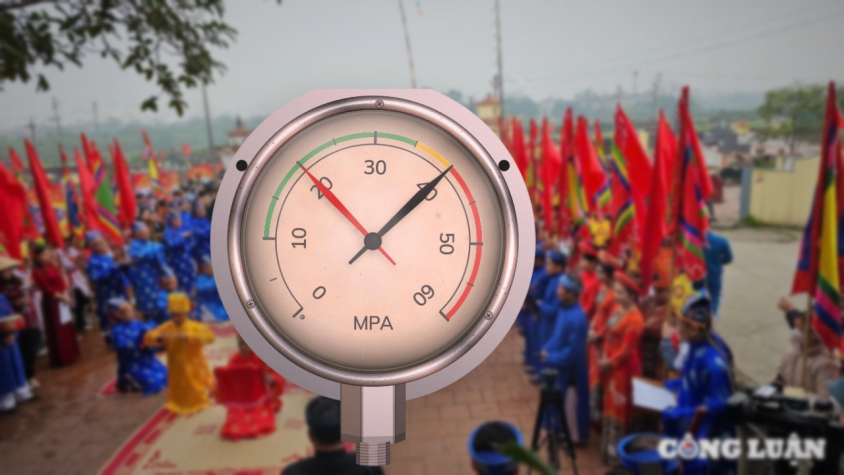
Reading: 40 MPa
